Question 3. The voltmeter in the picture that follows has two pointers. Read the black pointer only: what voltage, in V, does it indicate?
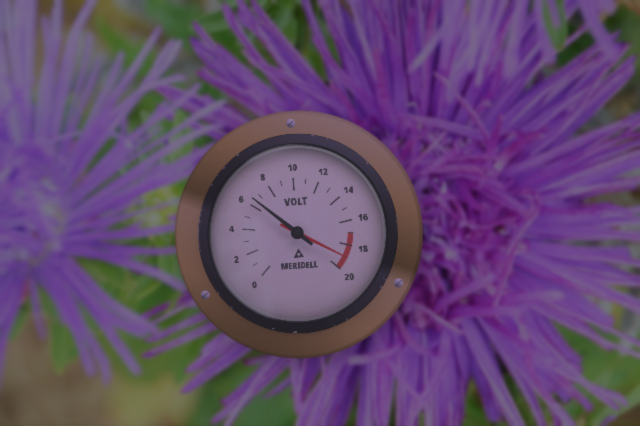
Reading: 6.5 V
